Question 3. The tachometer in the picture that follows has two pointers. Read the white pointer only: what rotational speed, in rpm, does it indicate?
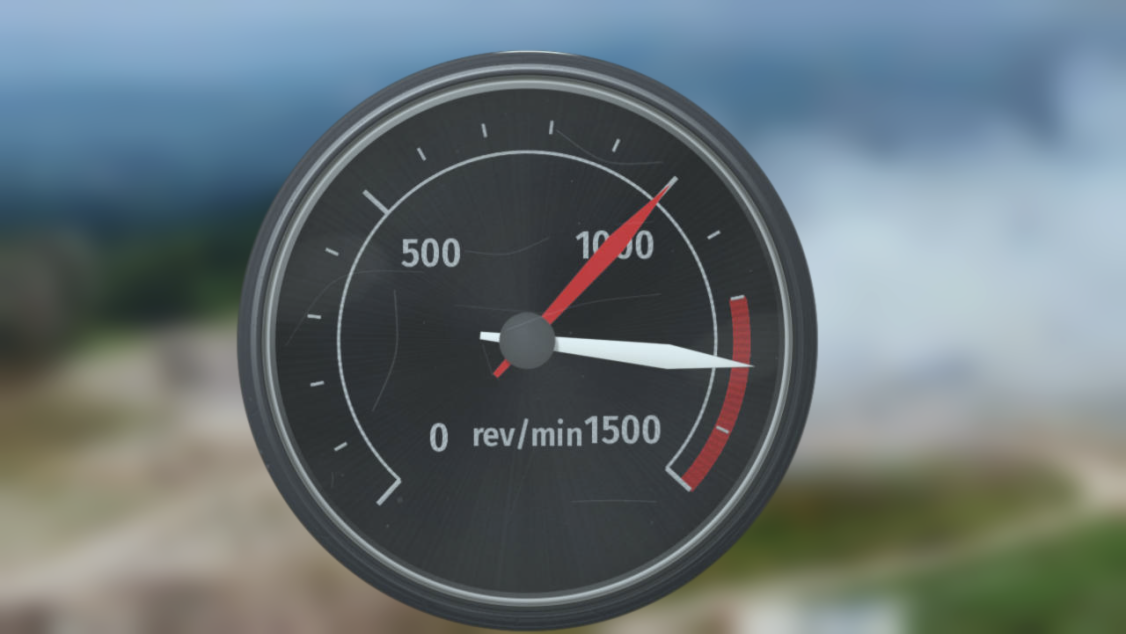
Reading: 1300 rpm
